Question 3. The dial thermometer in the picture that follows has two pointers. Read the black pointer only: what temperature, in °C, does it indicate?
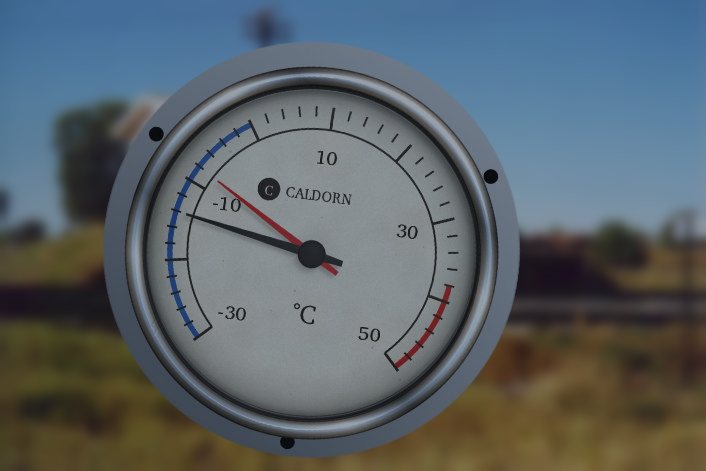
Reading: -14 °C
